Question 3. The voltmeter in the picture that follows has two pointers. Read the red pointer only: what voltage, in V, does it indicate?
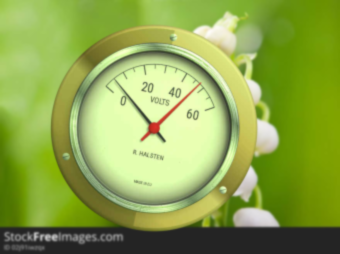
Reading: 47.5 V
